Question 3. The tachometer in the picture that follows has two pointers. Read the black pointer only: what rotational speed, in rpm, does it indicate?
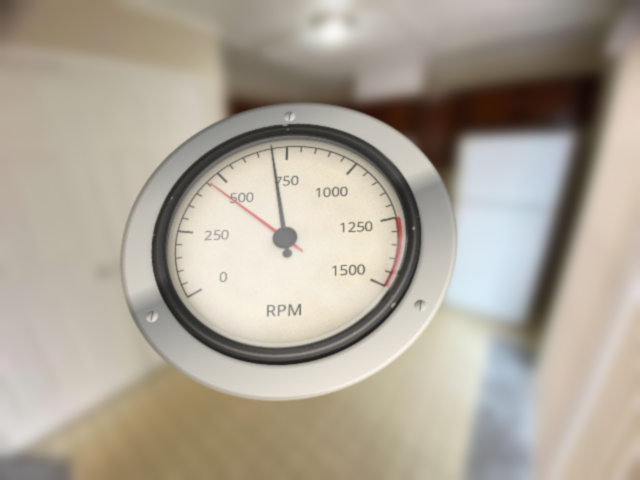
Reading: 700 rpm
